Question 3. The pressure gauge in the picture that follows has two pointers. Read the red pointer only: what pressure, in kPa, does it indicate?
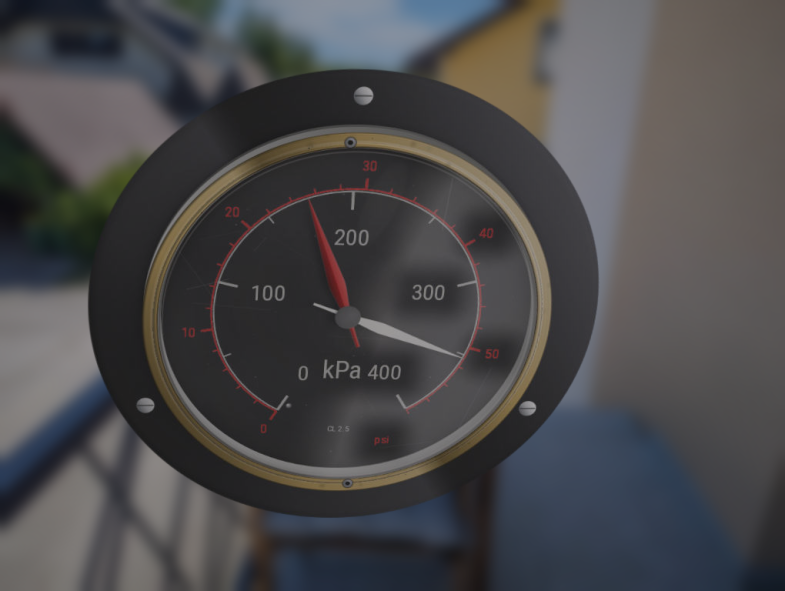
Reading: 175 kPa
